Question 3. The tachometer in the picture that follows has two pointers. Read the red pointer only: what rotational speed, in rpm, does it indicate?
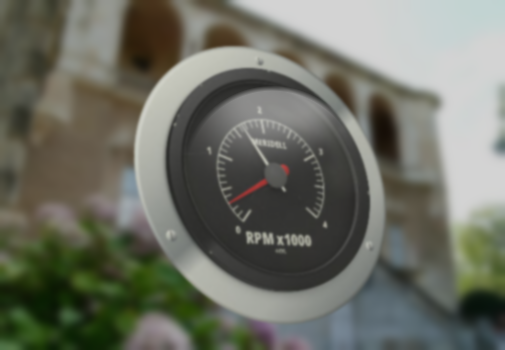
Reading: 300 rpm
